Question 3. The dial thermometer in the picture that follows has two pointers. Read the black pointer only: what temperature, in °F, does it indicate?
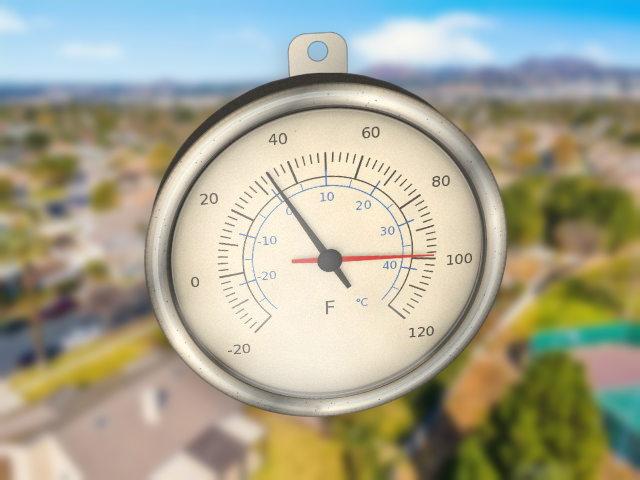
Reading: 34 °F
